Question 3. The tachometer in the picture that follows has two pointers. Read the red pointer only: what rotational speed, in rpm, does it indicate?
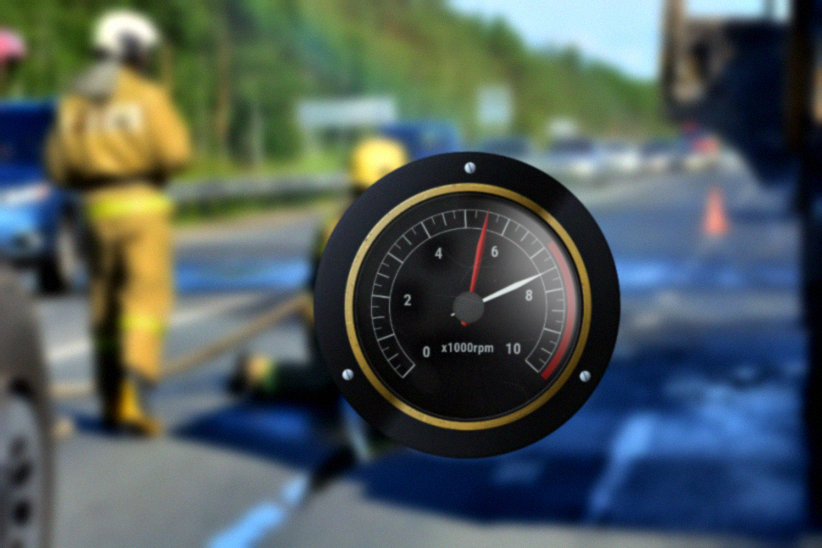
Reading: 5500 rpm
